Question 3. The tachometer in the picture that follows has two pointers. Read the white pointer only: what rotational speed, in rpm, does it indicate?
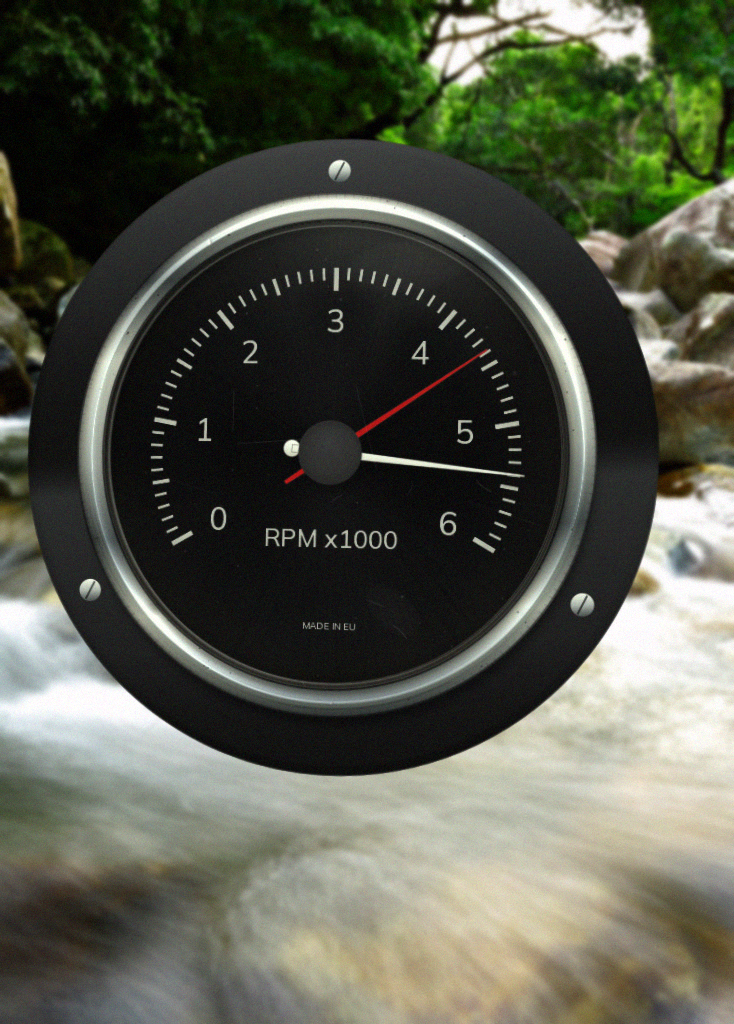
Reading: 5400 rpm
